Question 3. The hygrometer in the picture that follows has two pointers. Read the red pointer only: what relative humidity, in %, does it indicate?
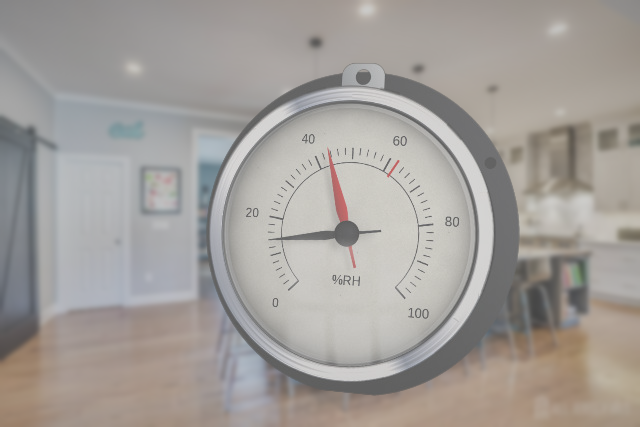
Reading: 44 %
